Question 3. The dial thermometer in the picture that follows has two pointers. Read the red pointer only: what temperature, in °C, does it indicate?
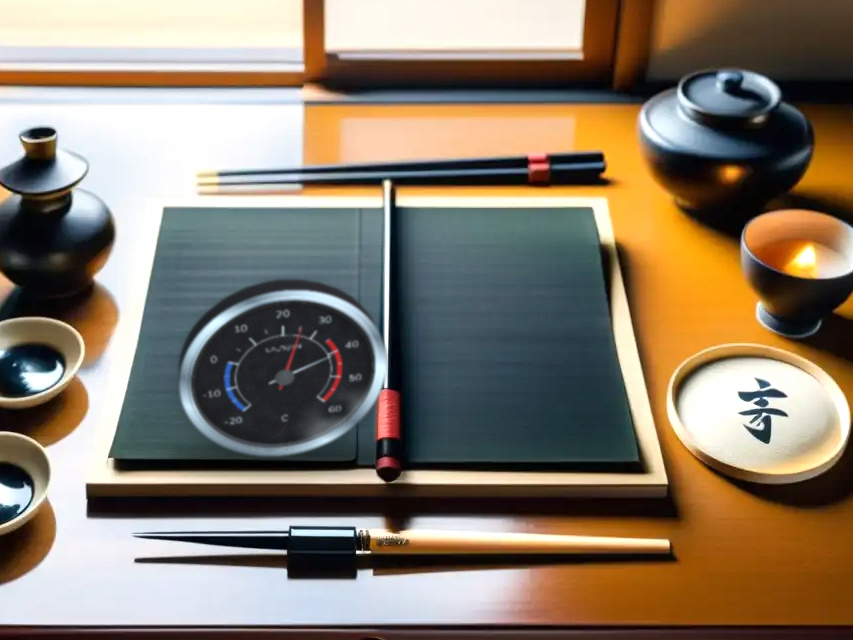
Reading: 25 °C
